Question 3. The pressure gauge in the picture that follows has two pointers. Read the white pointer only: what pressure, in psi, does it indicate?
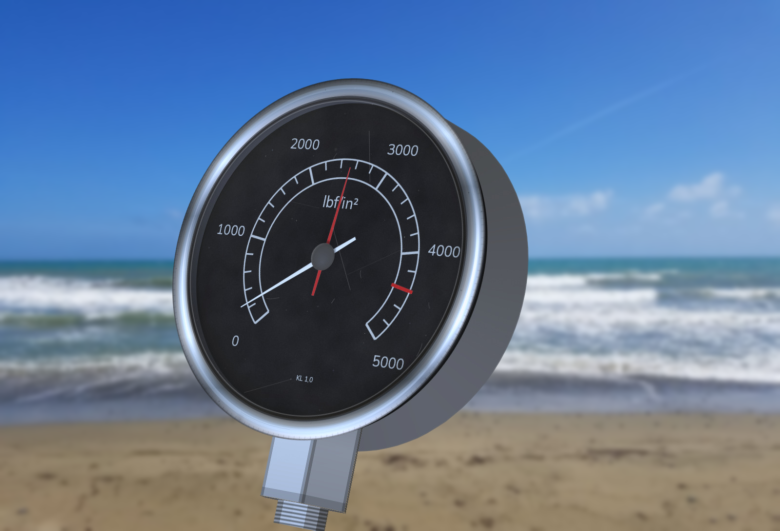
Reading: 200 psi
